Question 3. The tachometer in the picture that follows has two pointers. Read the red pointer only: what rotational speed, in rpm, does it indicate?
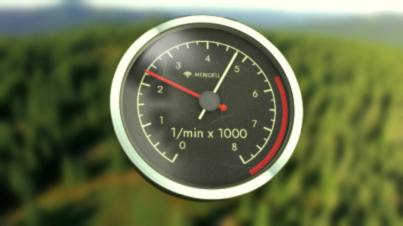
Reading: 2250 rpm
